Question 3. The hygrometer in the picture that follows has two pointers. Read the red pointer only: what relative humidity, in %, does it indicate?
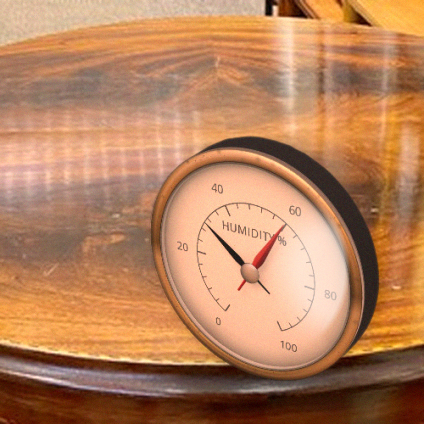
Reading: 60 %
